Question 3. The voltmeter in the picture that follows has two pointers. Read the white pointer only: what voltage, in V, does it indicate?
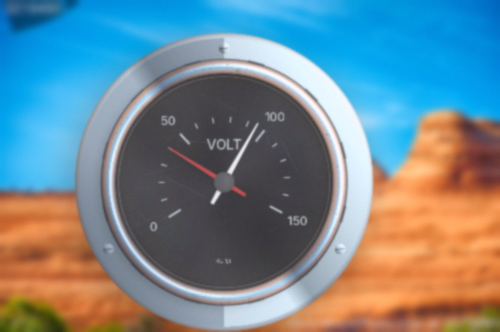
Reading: 95 V
